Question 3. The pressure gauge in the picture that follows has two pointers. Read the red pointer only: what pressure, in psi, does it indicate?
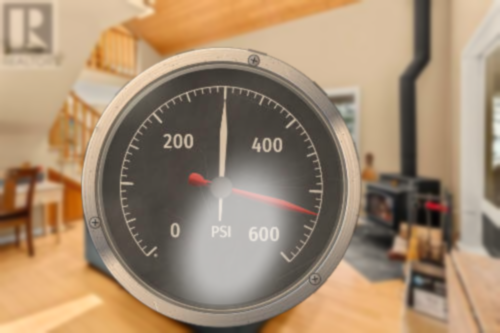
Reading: 530 psi
